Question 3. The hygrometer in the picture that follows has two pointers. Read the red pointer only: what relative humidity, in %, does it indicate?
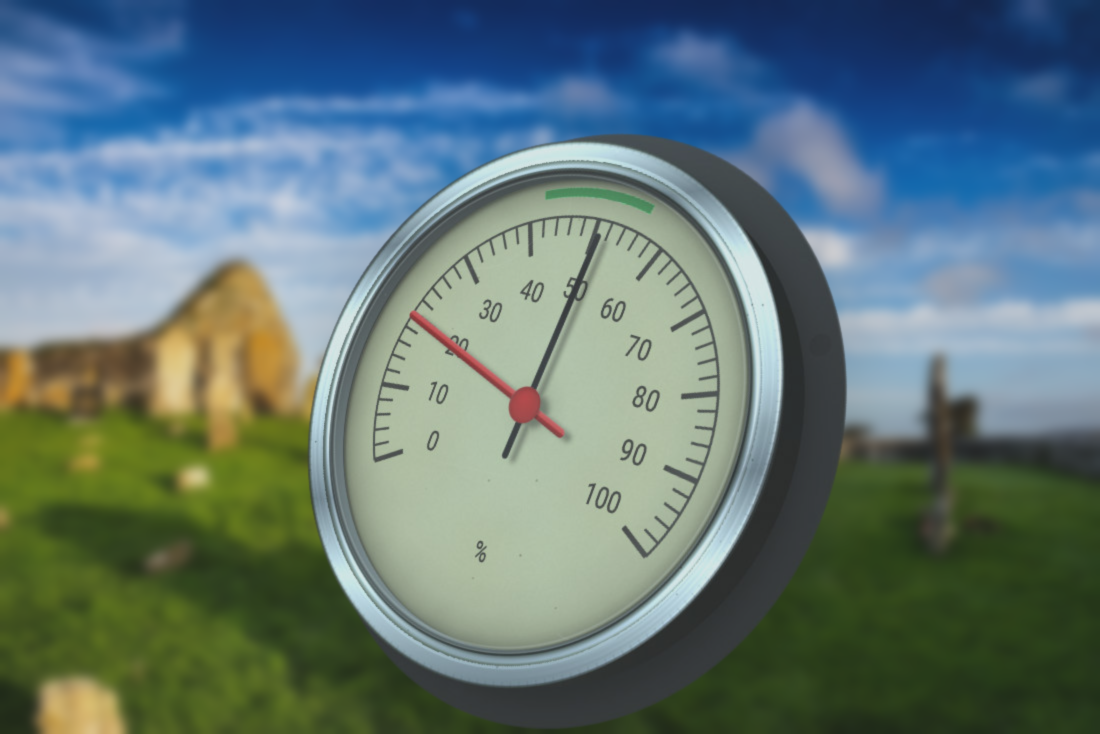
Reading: 20 %
